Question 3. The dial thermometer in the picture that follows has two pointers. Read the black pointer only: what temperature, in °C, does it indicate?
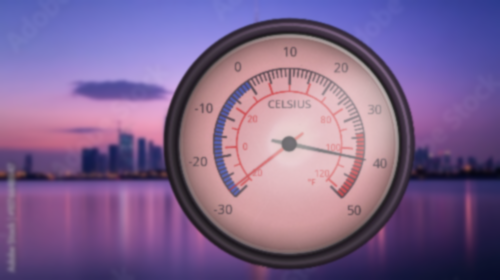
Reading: 40 °C
